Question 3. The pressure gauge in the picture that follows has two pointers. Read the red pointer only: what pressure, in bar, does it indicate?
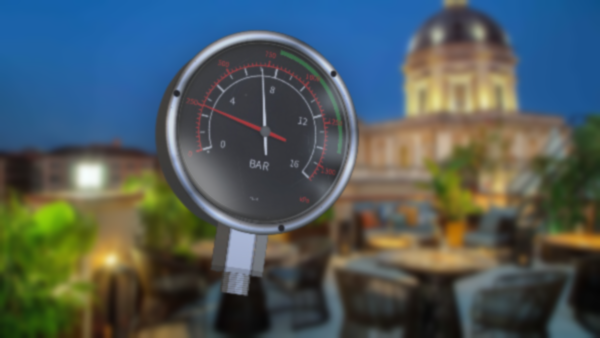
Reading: 2.5 bar
